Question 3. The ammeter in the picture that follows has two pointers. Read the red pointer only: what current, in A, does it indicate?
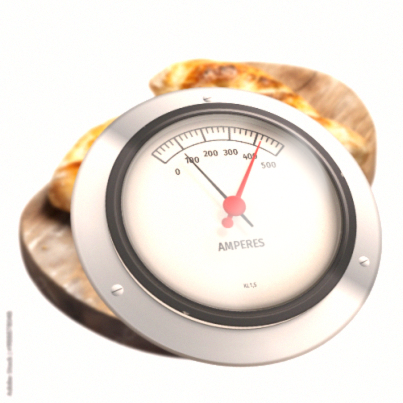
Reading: 420 A
